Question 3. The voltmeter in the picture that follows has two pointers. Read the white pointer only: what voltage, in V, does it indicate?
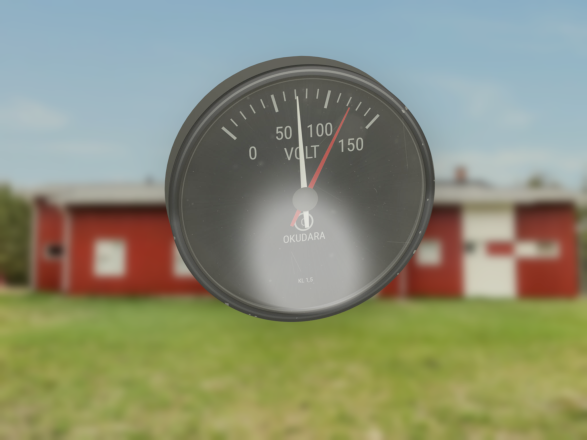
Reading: 70 V
